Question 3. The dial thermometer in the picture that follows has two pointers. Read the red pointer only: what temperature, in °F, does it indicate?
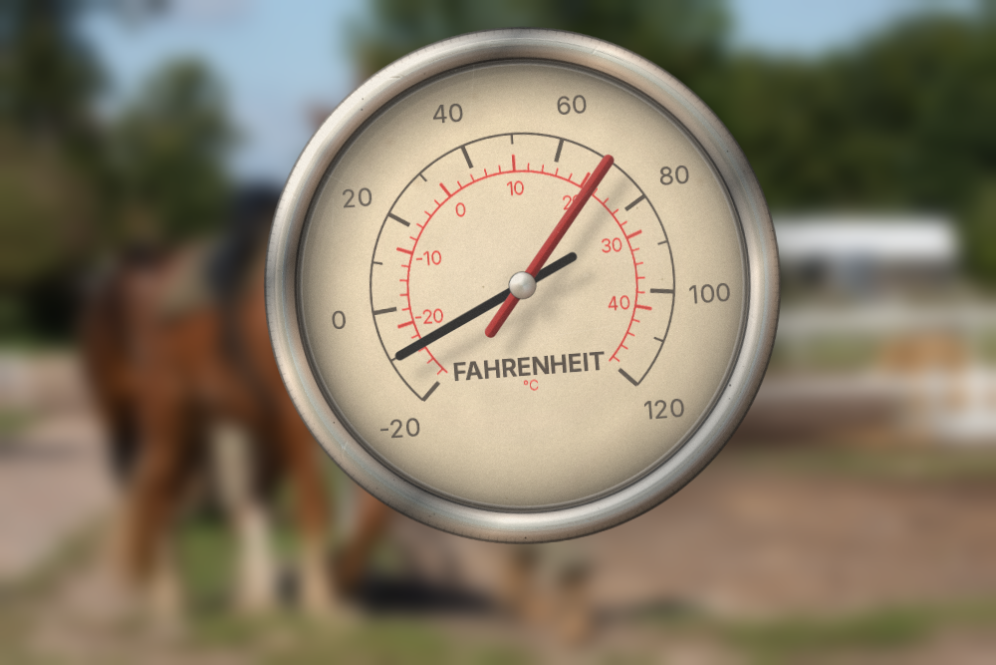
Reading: 70 °F
